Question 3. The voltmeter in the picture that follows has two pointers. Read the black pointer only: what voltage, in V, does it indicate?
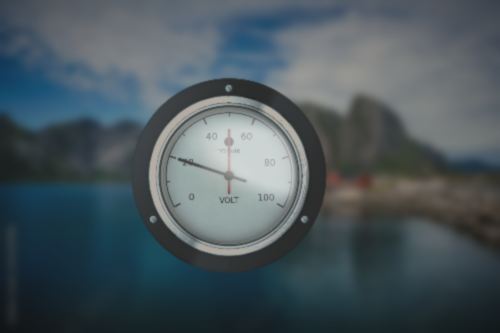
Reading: 20 V
